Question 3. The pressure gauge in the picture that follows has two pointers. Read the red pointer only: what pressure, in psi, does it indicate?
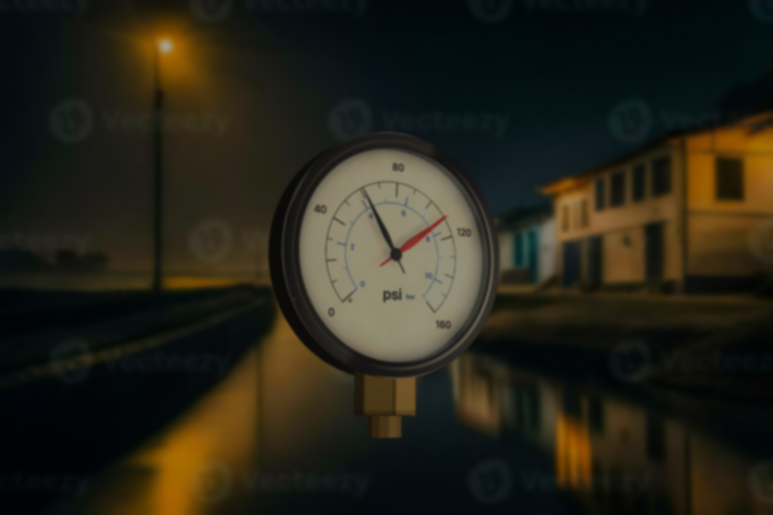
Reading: 110 psi
